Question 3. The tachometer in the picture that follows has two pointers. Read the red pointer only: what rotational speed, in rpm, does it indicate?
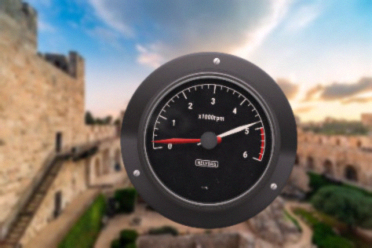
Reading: 200 rpm
